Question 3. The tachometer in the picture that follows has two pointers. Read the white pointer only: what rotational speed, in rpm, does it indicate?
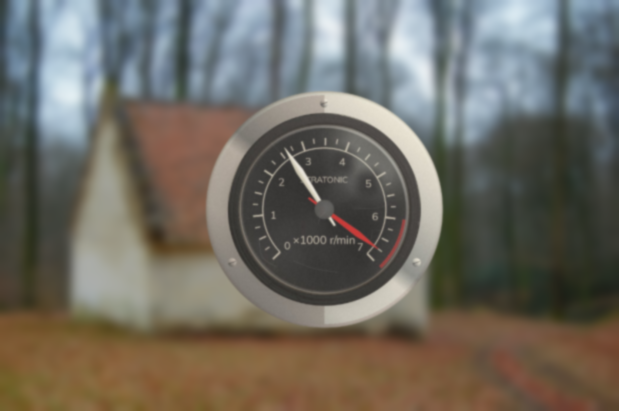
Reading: 2625 rpm
